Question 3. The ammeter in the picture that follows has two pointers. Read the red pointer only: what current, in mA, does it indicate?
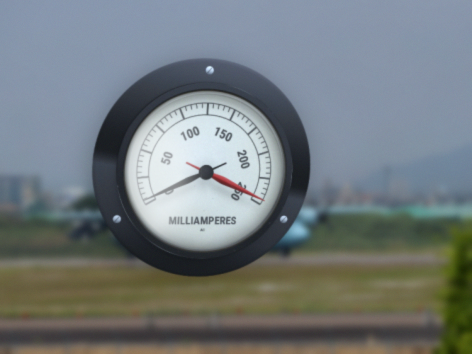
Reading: 245 mA
